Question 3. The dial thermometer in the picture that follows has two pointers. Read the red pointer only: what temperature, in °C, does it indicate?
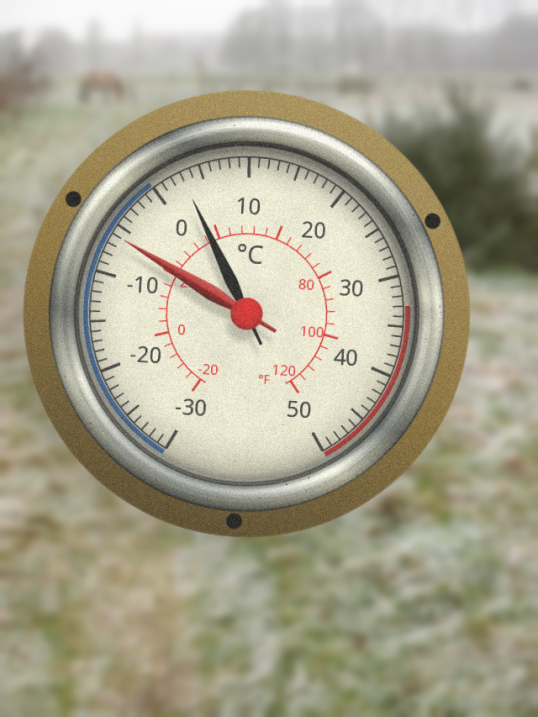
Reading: -6 °C
